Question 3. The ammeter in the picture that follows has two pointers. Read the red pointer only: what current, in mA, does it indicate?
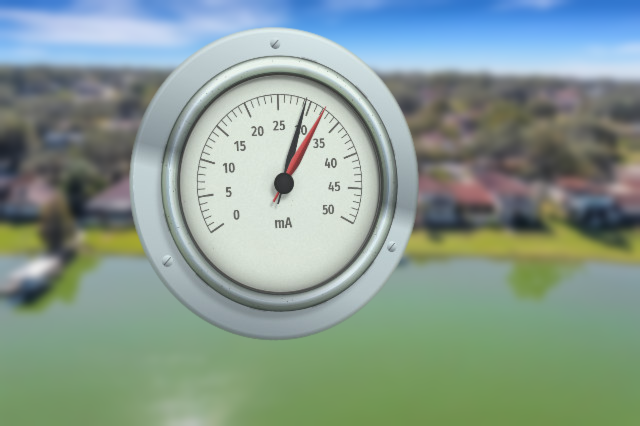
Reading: 32 mA
